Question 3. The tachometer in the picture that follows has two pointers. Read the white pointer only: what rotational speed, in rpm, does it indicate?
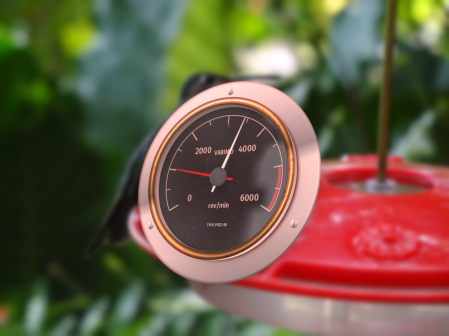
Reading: 3500 rpm
